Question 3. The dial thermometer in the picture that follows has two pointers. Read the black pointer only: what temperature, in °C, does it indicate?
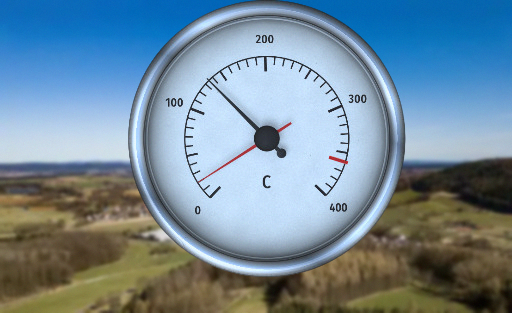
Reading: 135 °C
